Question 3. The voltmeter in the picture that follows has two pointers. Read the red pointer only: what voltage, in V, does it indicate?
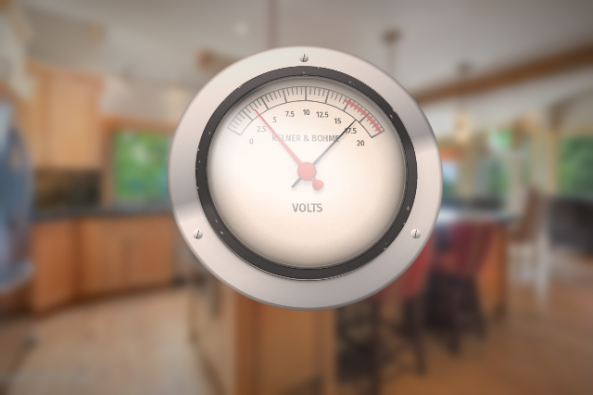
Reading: 3.5 V
